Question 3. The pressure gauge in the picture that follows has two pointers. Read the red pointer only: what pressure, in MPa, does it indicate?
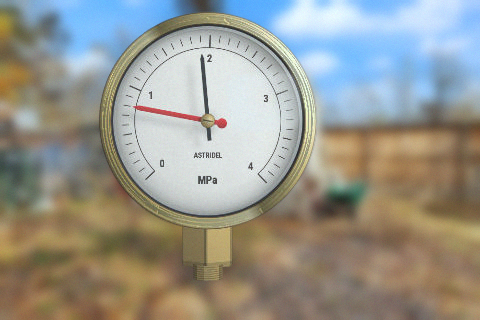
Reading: 0.8 MPa
